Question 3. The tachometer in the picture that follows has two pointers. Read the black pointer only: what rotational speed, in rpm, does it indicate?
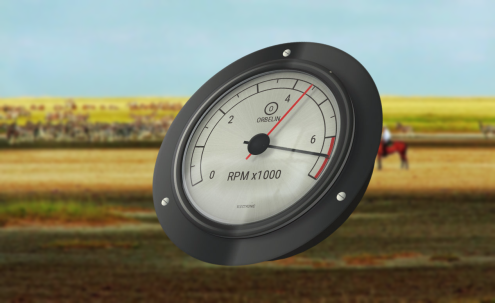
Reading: 6500 rpm
